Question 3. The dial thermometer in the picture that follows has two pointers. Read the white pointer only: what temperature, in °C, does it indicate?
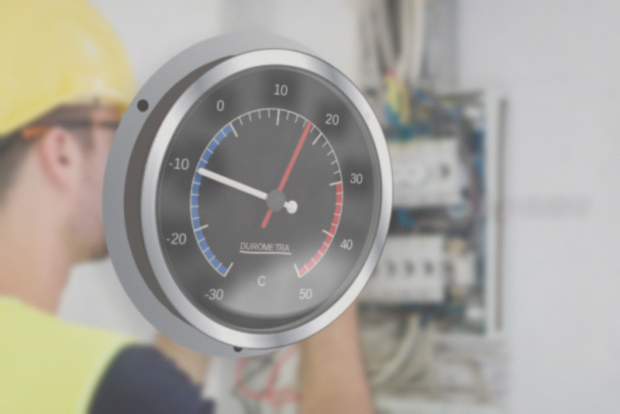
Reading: -10 °C
